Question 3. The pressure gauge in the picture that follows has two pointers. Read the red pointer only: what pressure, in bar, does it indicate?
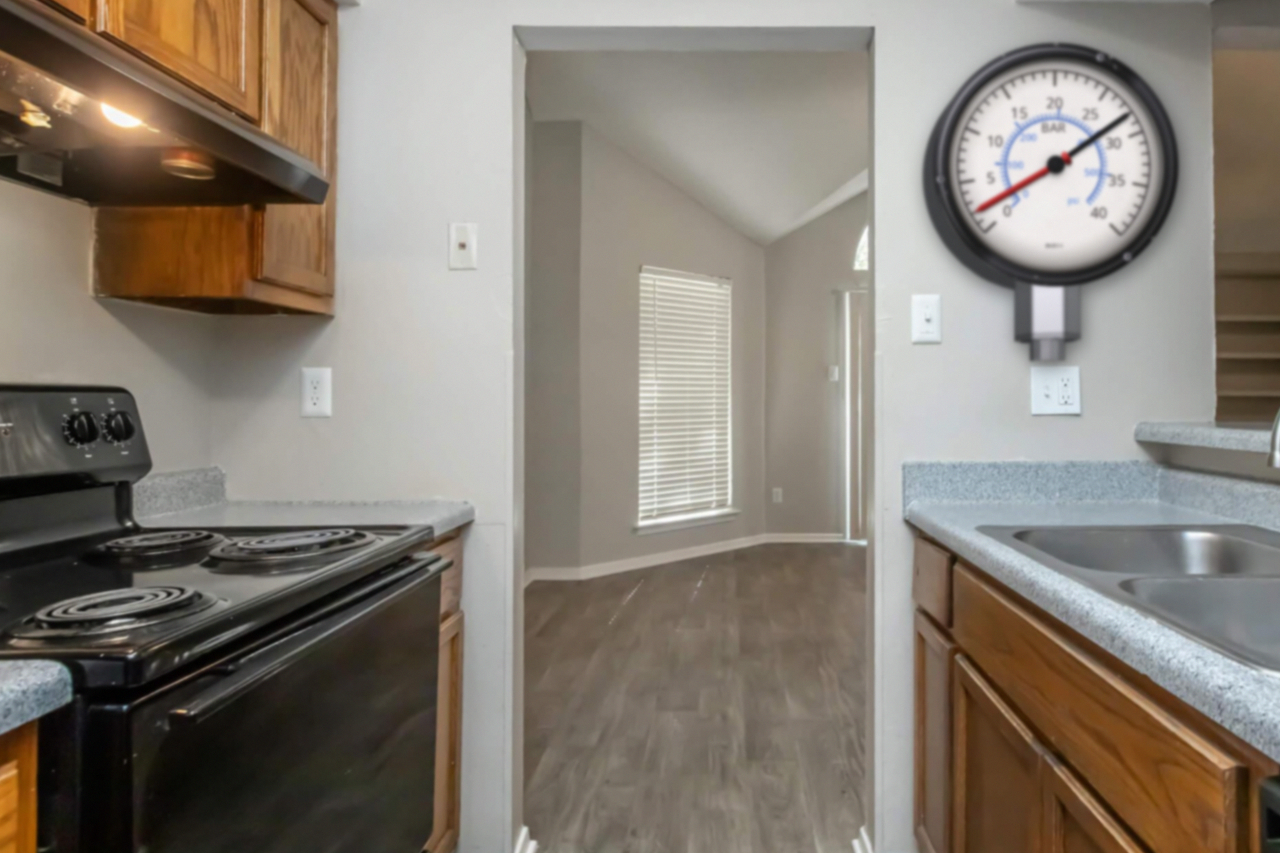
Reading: 2 bar
